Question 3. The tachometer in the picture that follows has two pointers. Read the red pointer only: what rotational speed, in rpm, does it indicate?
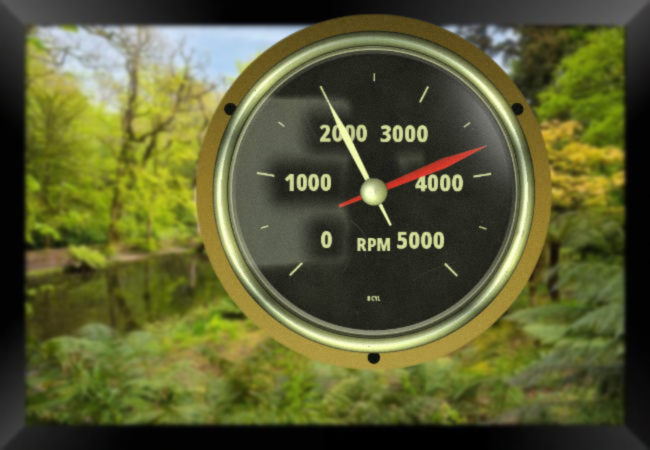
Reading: 3750 rpm
